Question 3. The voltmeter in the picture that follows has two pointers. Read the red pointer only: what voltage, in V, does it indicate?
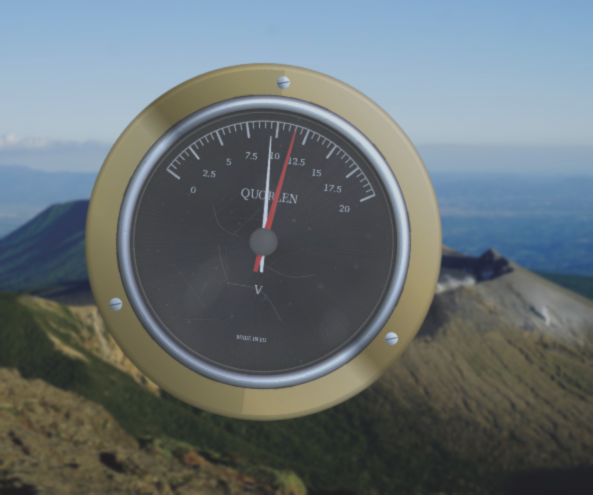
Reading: 11.5 V
